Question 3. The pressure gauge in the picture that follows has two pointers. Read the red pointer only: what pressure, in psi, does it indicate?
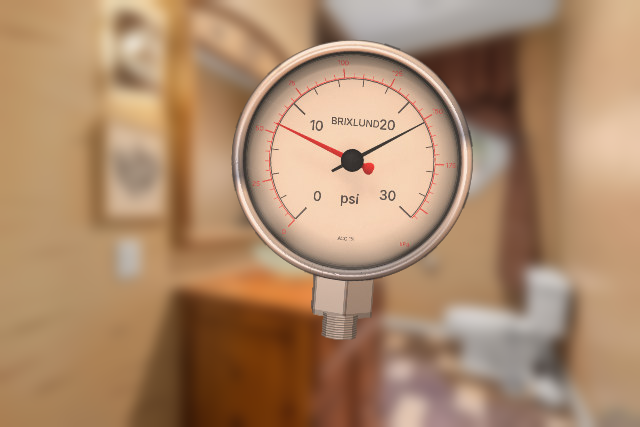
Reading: 8 psi
